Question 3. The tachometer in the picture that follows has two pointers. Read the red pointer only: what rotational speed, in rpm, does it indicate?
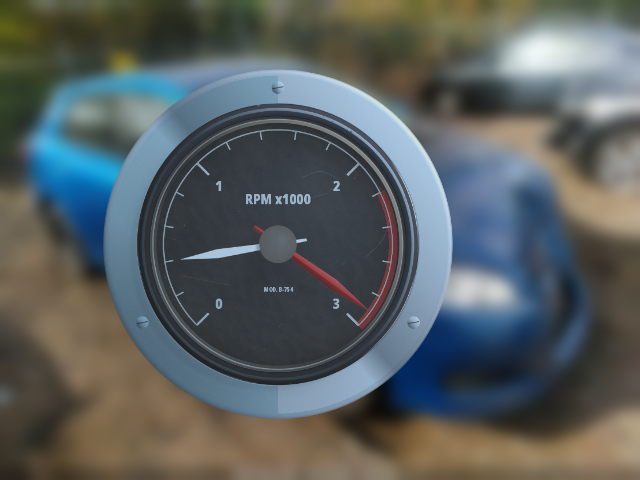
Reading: 2900 rpm
